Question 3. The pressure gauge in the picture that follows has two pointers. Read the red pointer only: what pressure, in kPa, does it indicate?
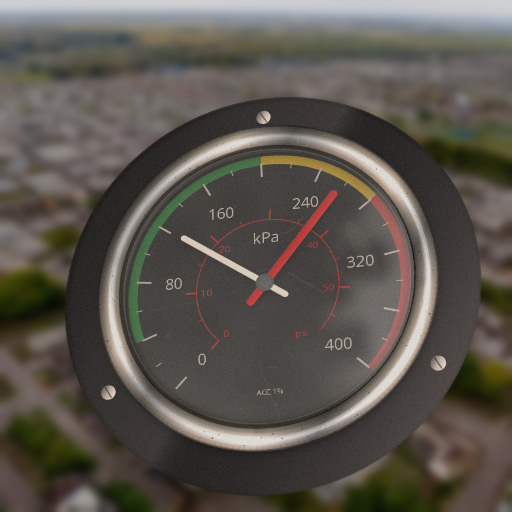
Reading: 260 kPa
